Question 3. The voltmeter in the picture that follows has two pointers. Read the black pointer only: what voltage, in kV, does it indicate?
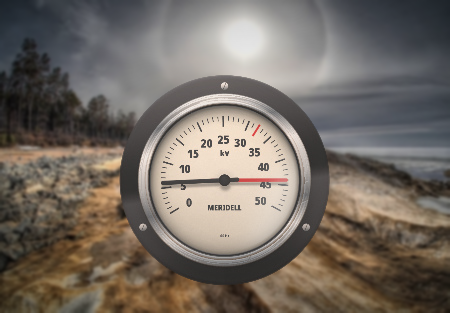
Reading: 6 kV
